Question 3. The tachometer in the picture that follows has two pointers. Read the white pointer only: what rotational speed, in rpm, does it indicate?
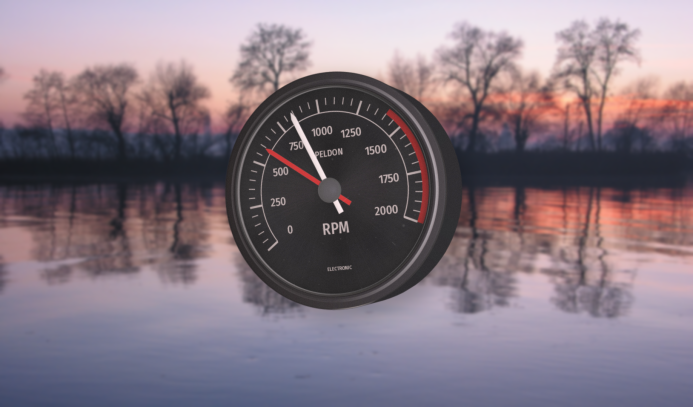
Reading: 850 rpm
